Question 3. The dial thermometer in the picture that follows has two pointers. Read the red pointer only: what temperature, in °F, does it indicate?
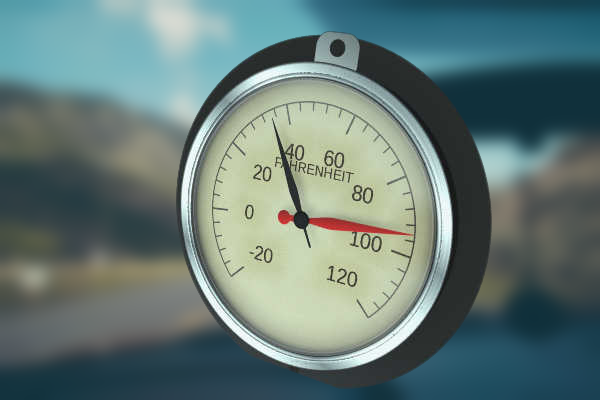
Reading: 94 °F
